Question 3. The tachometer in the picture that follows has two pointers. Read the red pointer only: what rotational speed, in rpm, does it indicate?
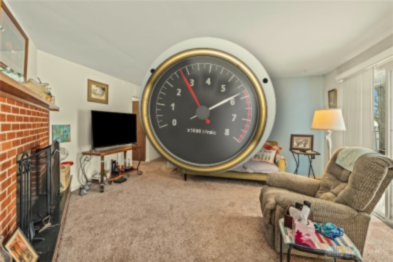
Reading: 2750 rpm
